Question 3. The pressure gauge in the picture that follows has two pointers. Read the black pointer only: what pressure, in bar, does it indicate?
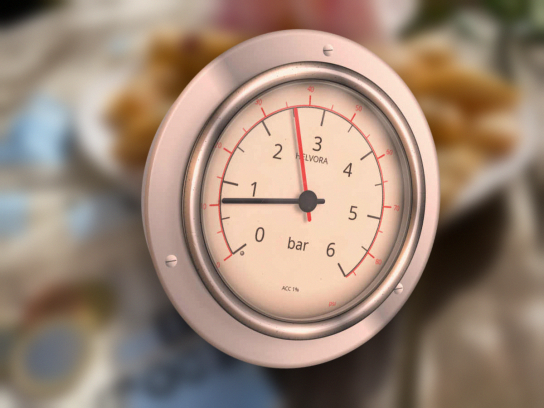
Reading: 0.75 bar
